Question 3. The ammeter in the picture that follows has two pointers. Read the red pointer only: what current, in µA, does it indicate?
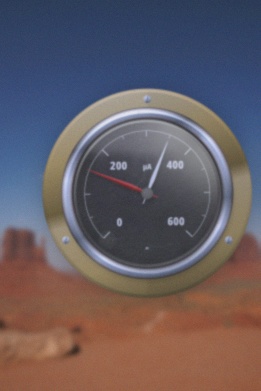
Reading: 150 µA
